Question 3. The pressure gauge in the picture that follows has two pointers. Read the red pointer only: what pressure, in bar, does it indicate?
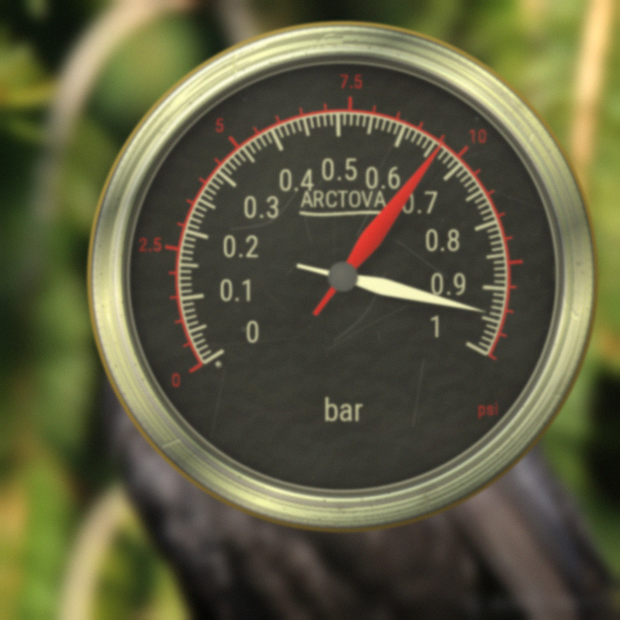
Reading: 0.66 bar
